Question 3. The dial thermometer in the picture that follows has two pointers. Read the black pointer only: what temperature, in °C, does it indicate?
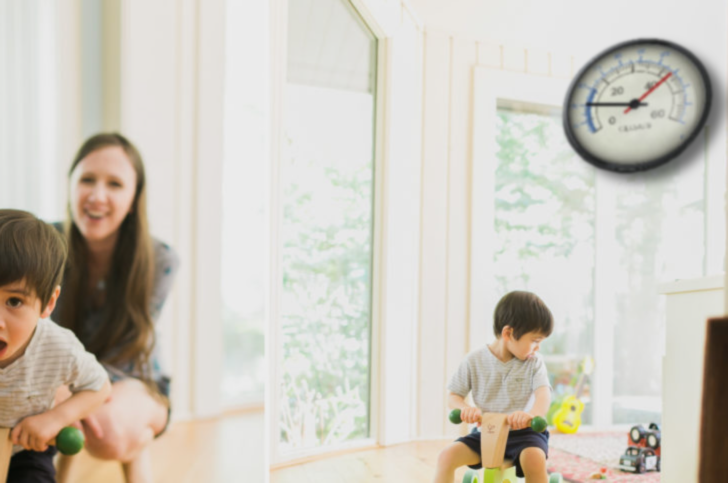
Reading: 10 °C
